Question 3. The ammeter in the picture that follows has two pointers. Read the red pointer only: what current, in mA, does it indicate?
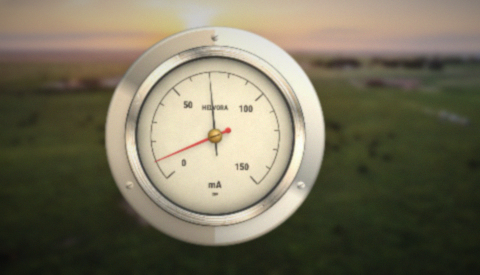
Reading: 10 mA
